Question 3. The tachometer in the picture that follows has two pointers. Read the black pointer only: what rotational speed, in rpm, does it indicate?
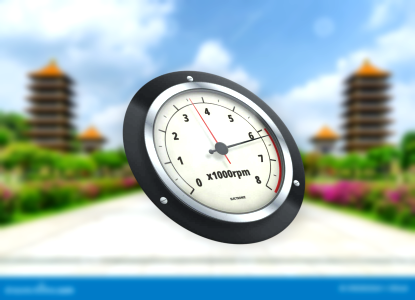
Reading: 6250 rpm
